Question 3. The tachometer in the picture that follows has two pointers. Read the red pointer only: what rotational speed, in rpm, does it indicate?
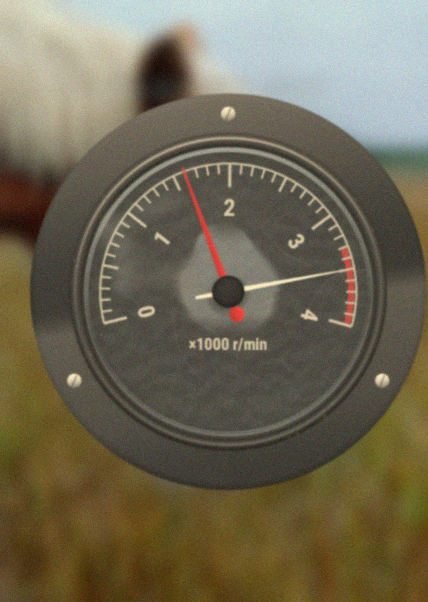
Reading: 1600 rpm
